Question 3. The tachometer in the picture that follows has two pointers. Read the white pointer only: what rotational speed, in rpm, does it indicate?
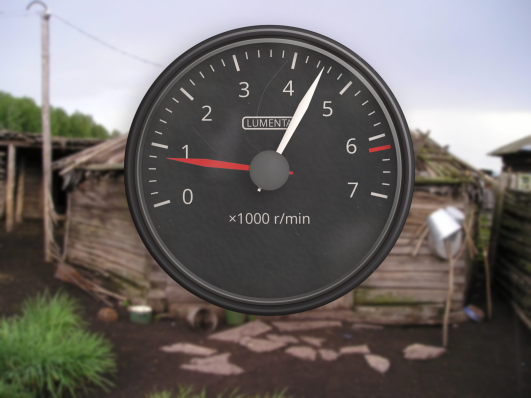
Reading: 4500 rpm
